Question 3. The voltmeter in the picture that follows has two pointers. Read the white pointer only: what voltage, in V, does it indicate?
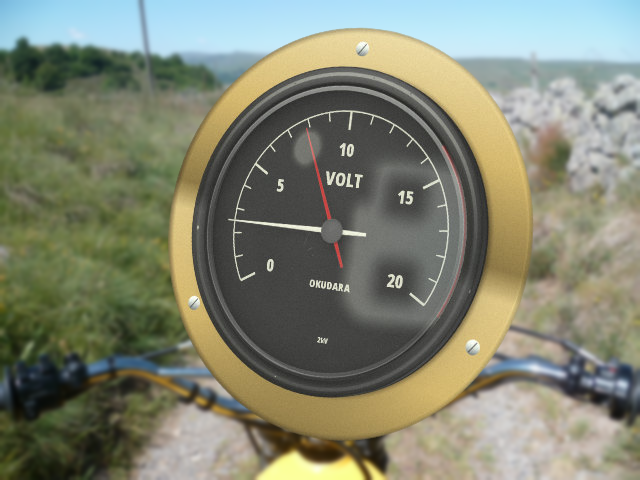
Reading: 2.5 V
